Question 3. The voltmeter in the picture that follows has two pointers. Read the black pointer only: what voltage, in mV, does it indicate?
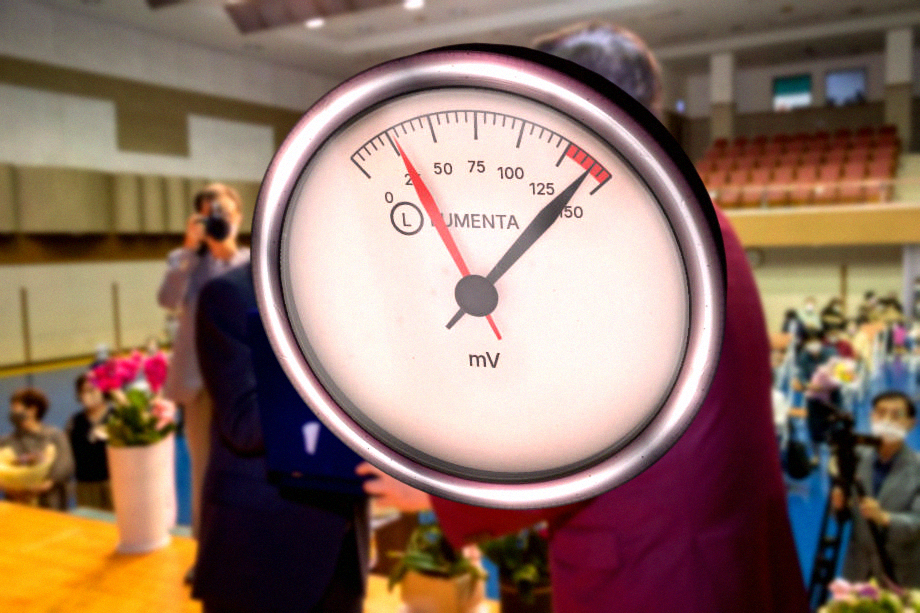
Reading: 140 mV
